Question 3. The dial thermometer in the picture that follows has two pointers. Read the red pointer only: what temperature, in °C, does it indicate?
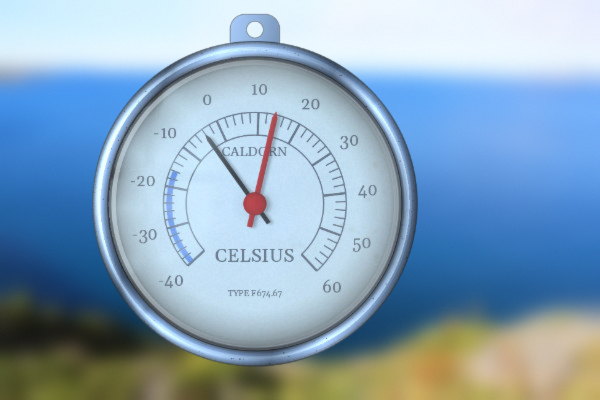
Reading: 14 °C
